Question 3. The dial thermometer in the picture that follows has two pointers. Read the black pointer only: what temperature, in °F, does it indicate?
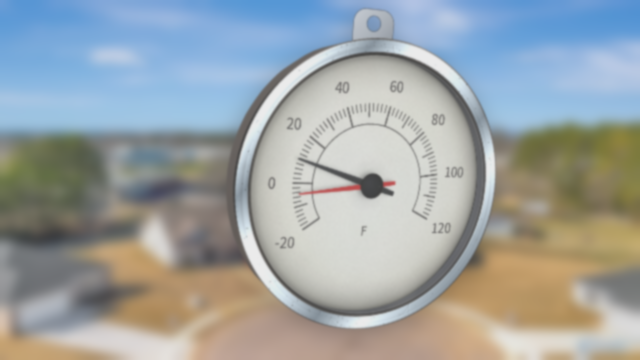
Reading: 10 °F
